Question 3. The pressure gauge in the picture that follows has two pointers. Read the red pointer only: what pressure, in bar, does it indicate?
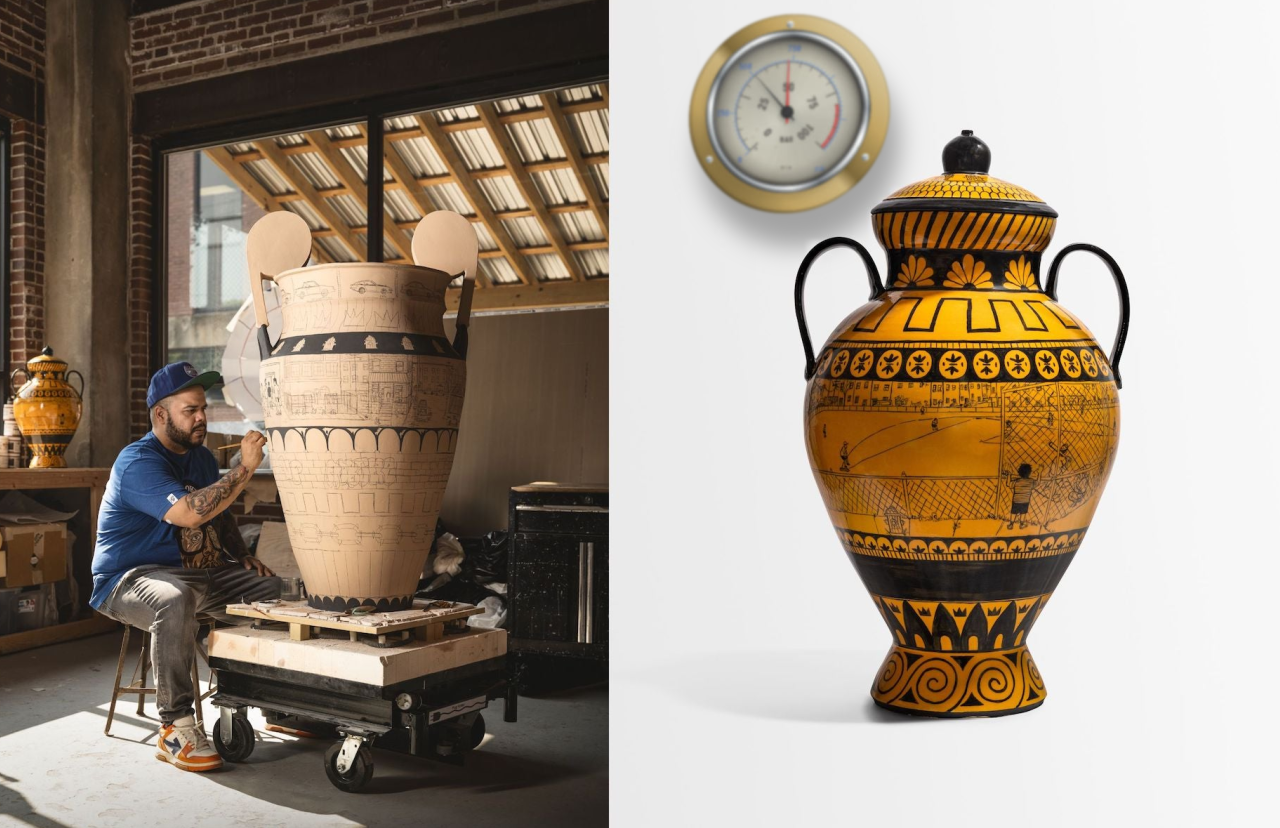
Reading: 50 bar
